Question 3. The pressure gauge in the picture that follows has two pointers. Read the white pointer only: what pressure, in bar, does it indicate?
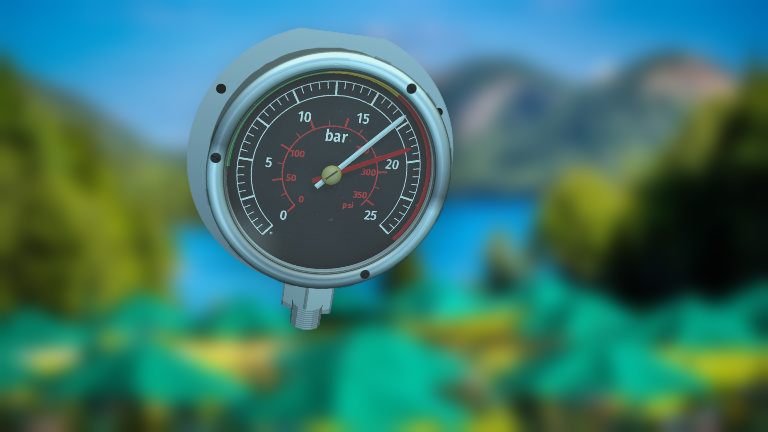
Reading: 17 bar
